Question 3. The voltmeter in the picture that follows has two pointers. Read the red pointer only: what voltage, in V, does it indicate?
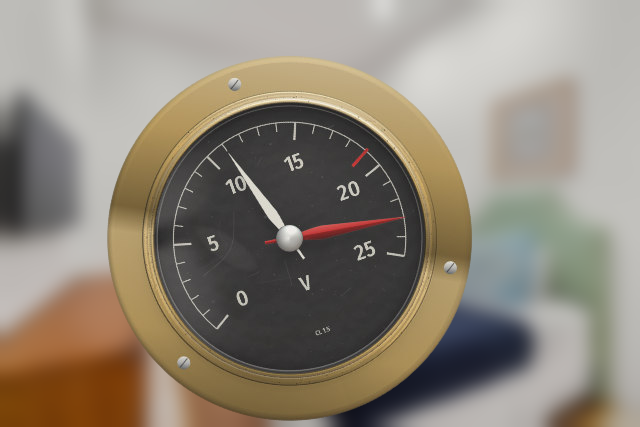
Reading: 23 V
